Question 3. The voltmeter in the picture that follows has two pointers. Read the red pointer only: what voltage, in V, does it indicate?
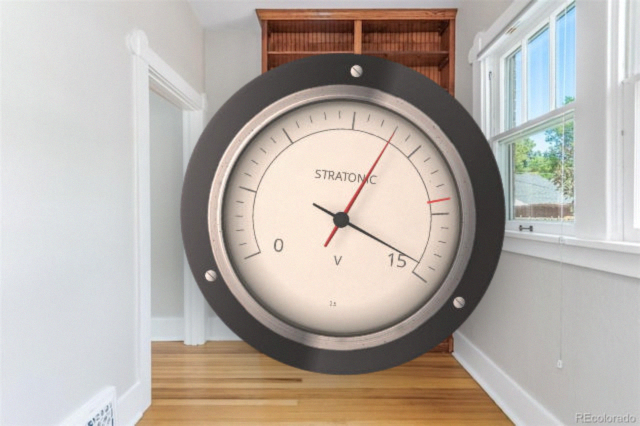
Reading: 9 V
